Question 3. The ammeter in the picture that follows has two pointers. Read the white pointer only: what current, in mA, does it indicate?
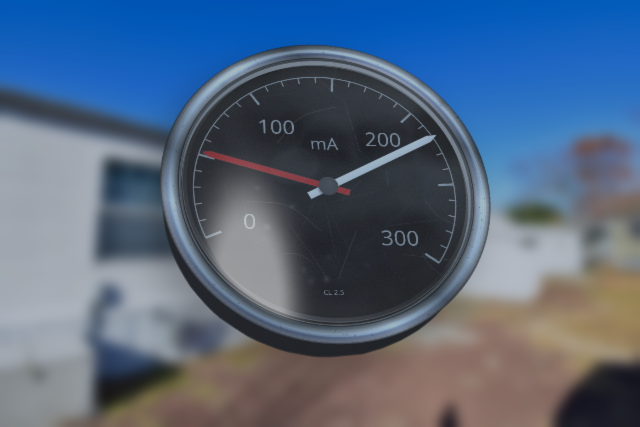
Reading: 220 mA
